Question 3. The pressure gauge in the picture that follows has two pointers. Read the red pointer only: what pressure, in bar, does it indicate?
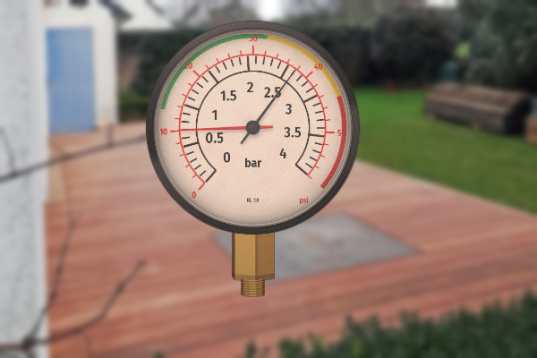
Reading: 0.7 bar
